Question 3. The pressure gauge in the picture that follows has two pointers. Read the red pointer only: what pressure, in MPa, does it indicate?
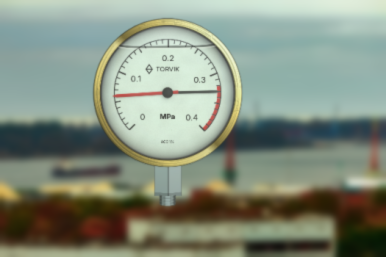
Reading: 0.06 MPa
